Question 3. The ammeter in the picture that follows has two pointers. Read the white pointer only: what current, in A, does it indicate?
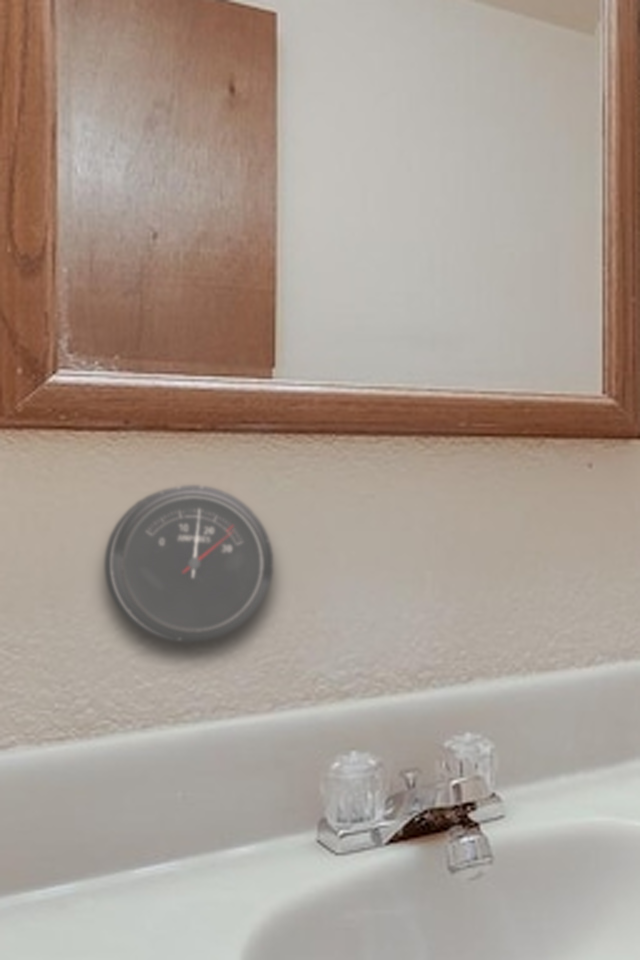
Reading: 15 A
